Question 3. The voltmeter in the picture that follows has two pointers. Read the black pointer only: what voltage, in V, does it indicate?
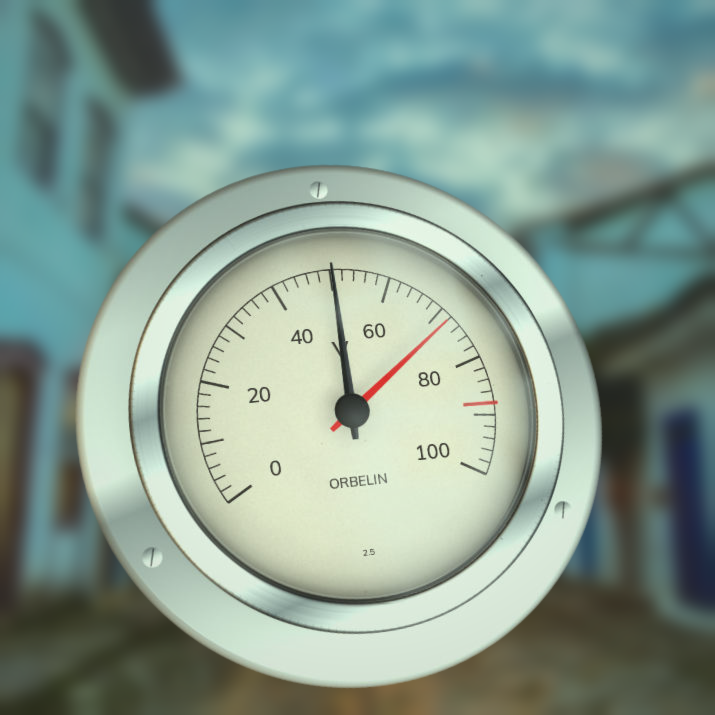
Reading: 50 V
